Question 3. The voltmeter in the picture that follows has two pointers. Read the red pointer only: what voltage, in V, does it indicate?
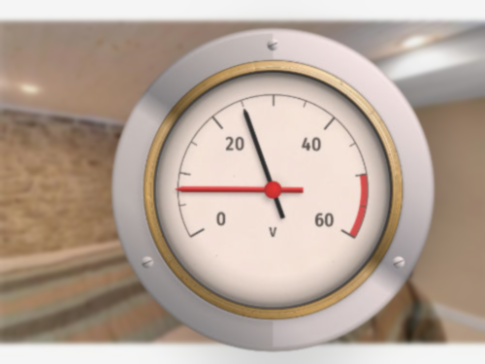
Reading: 7.5 V
